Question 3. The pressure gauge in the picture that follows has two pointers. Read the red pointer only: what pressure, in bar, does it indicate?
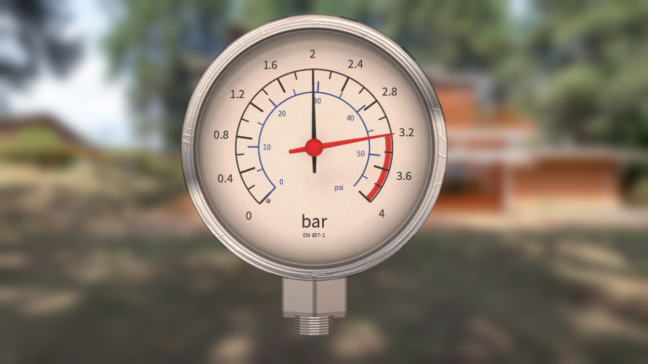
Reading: 3.2 bar
